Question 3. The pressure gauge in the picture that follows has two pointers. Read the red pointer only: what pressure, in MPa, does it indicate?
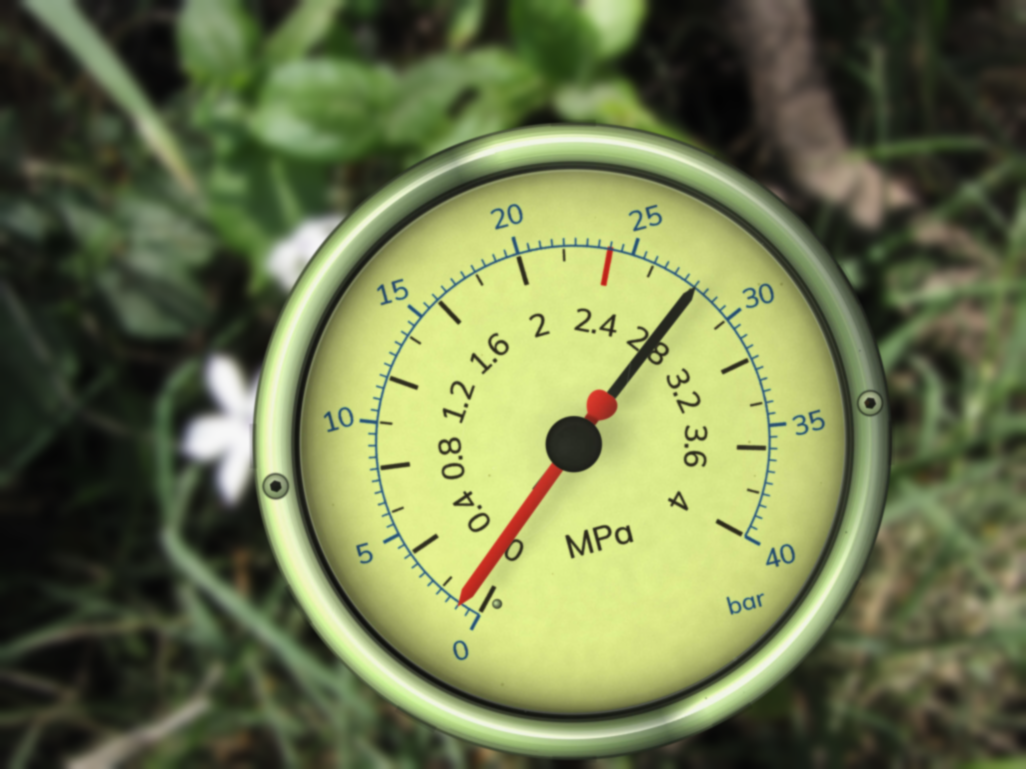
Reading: 0.1 MPa
